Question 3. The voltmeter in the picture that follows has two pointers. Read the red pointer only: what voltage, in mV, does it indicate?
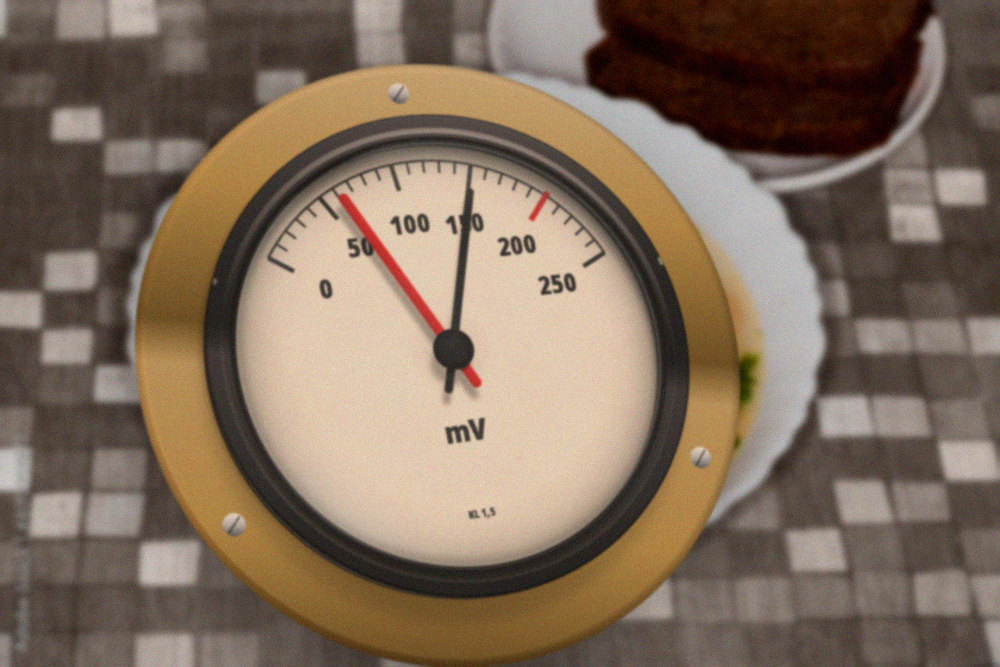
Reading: 60 mV
